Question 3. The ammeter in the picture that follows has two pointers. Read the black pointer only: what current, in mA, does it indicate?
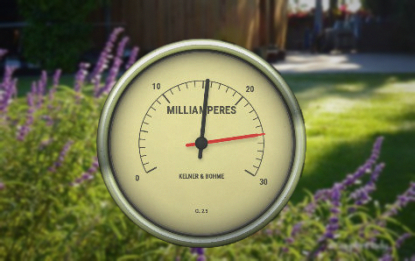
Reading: 15.5 mA
